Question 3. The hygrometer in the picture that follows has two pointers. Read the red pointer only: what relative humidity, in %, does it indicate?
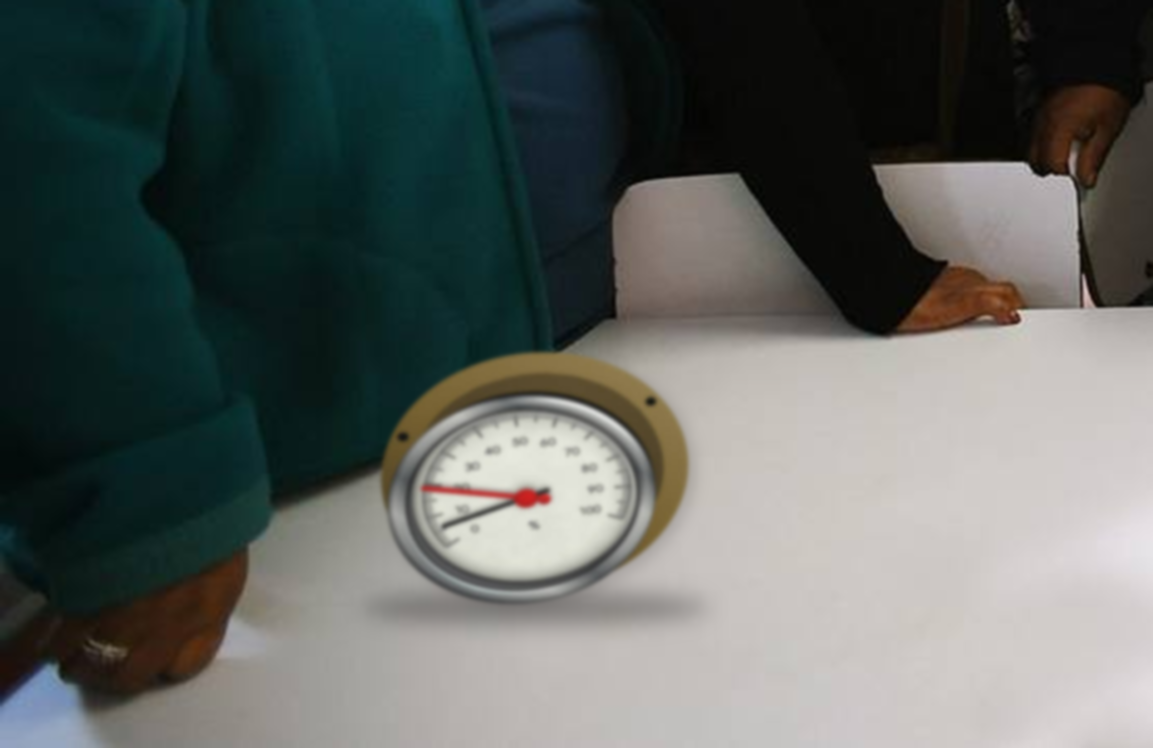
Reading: 20 %
